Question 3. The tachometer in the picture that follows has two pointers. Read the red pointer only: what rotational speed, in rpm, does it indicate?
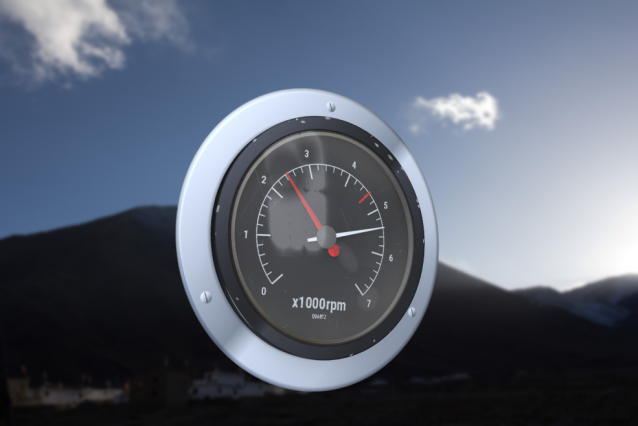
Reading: 2400 rpm
